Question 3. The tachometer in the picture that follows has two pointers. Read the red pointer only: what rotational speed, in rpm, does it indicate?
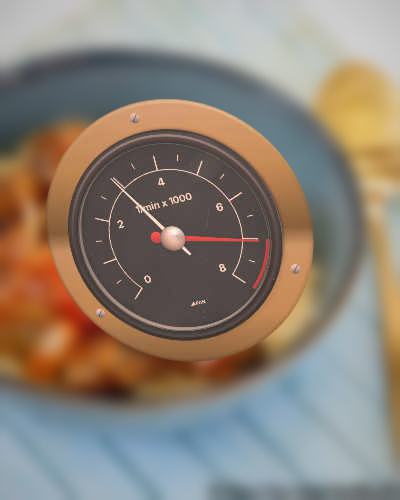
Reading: 7000 rpm
